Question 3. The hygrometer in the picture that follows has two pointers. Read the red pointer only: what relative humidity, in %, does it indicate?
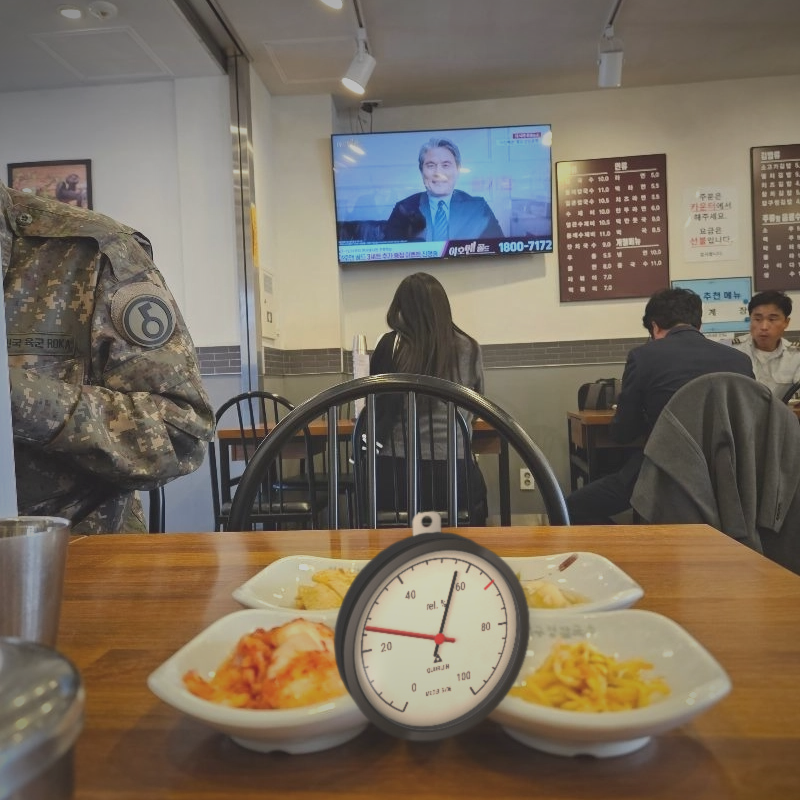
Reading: 26 %
